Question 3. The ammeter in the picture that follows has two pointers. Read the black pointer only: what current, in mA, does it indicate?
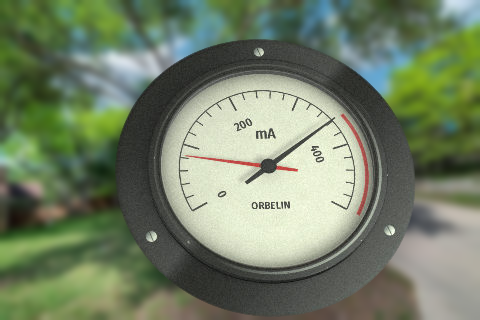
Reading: 360 mA
